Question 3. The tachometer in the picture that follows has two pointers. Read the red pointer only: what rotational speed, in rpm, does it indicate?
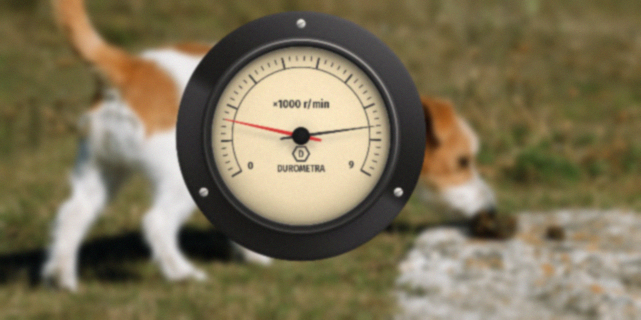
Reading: 1600 rpm
